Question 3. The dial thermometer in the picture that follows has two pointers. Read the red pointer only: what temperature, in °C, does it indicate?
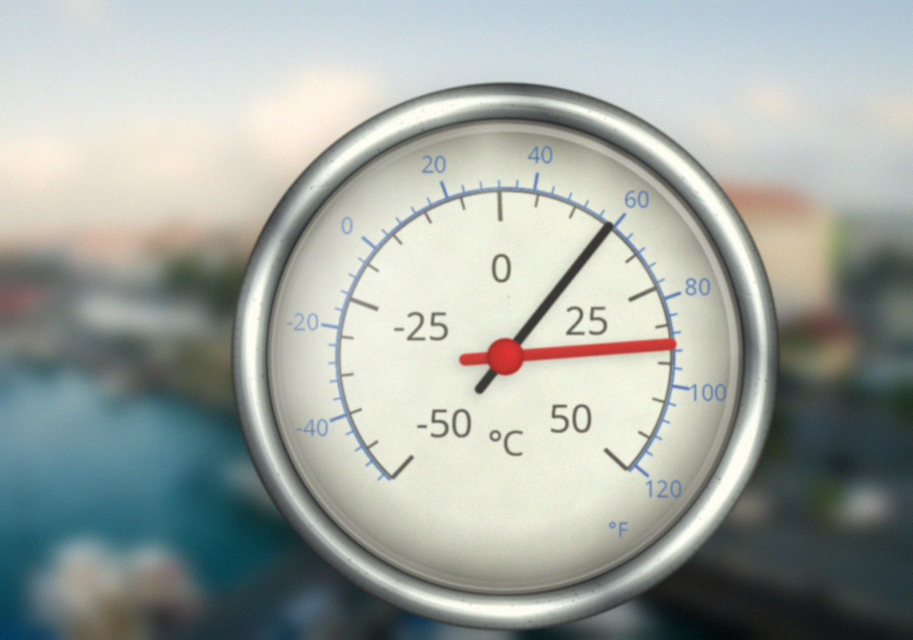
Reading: 32.5 °C
